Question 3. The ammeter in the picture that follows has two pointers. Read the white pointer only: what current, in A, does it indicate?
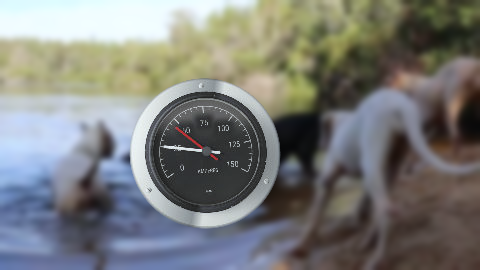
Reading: 25 A
